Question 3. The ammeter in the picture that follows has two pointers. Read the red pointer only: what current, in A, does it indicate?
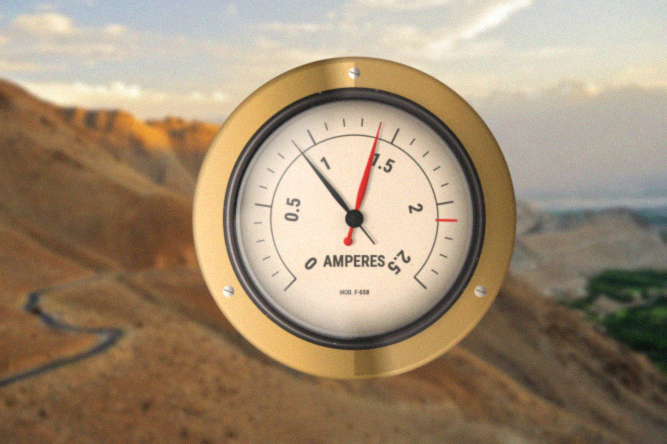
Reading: 1.4 A
